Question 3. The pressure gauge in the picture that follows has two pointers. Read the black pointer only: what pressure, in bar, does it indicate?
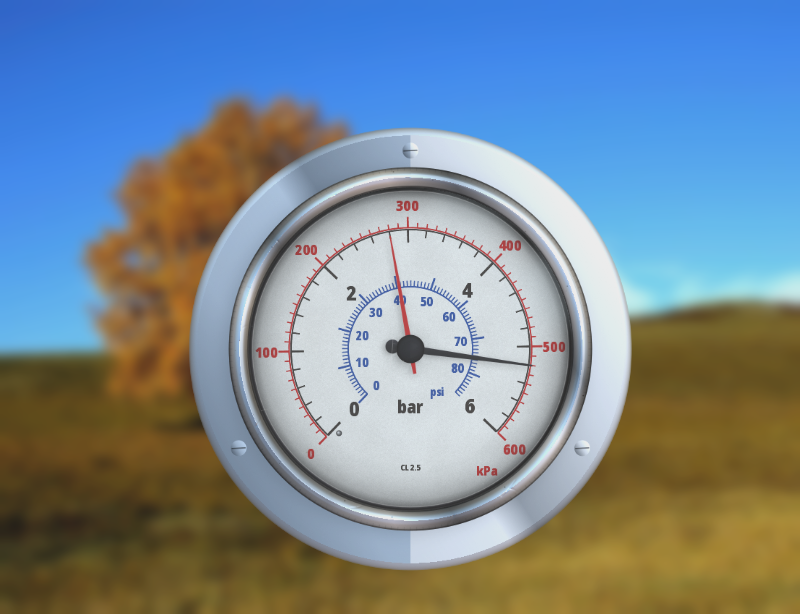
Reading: 5.2 bar
